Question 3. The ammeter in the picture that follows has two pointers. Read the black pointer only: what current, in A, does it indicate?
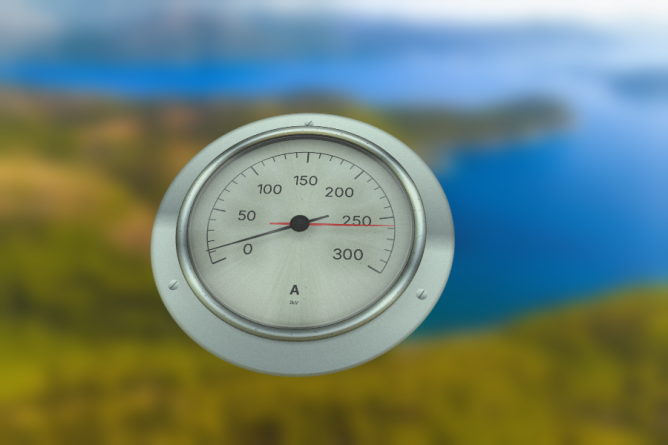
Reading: 10 A
